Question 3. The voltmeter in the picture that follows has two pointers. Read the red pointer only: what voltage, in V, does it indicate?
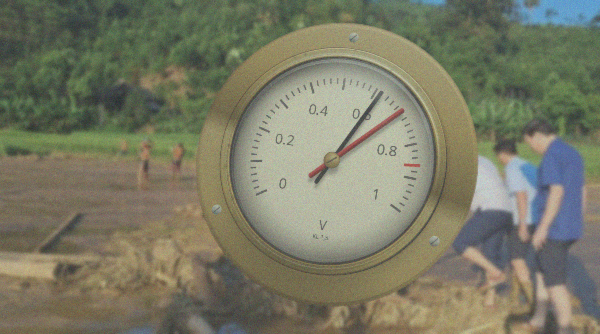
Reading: 0.7 V
